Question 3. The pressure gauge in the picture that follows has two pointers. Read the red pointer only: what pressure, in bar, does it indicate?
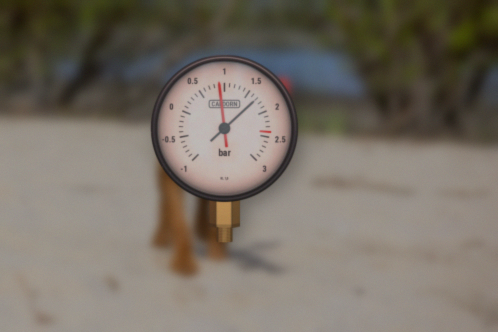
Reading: 0.9 bar
